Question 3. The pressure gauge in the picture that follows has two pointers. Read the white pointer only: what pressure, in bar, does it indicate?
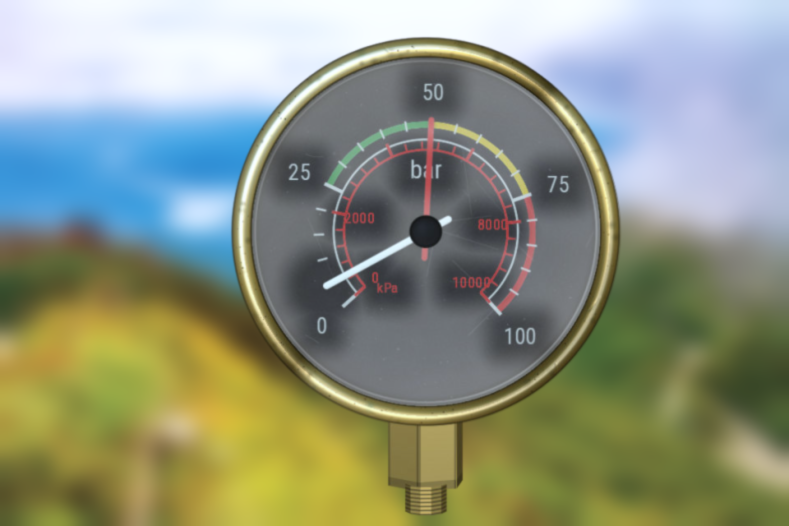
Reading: 5 bar
